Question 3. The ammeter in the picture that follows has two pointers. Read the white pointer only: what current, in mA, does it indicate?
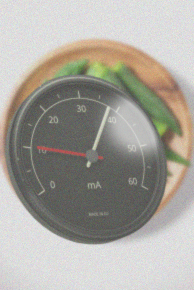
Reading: 37.5 mA
